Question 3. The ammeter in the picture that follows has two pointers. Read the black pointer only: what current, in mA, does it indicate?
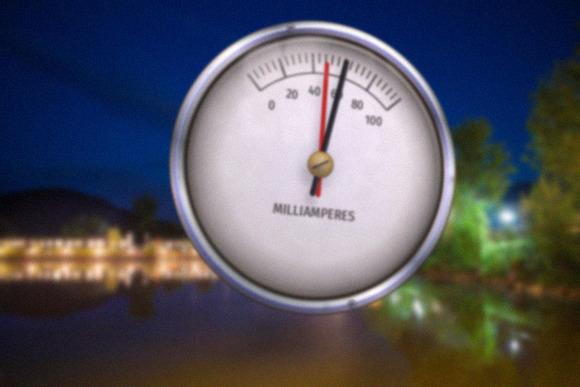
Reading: 60 mA
